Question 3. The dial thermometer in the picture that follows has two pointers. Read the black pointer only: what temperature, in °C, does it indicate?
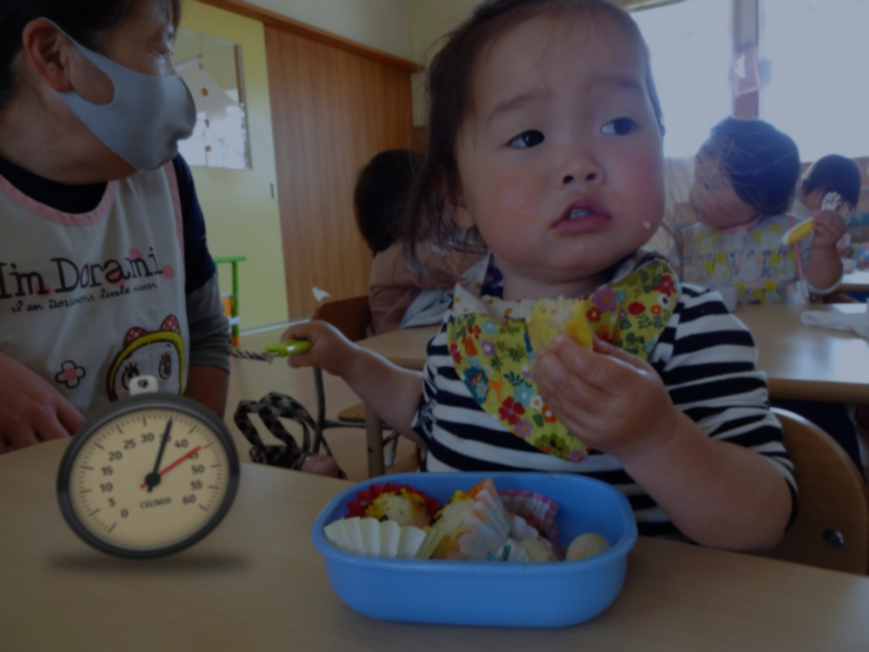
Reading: 35 °C
